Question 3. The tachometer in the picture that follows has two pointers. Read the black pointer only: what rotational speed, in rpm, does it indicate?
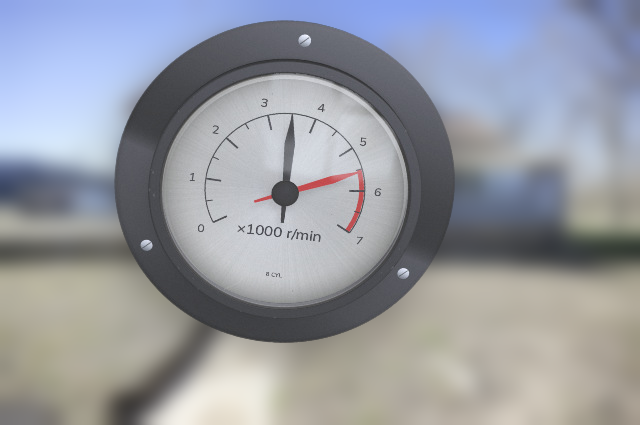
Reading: 3500 rpm
